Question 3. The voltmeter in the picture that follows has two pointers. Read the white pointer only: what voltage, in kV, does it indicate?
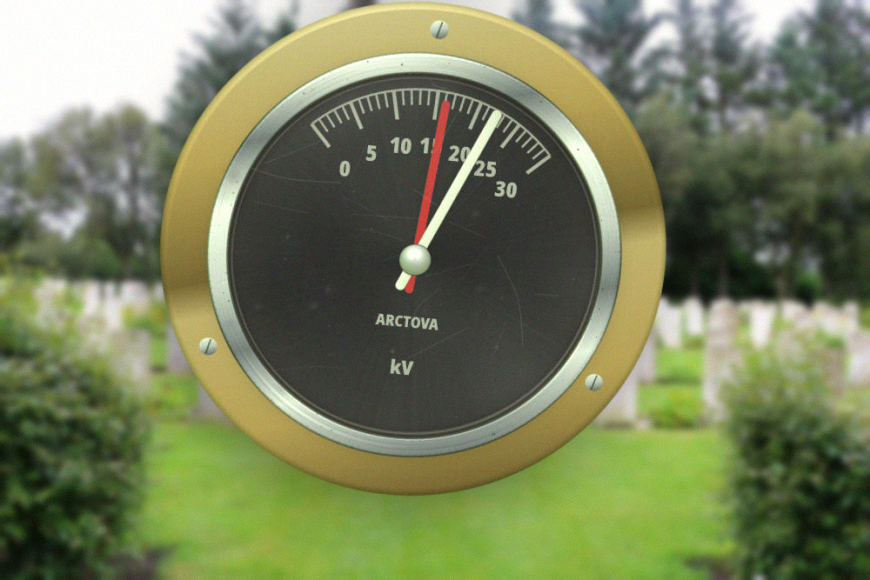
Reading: 22 kV
